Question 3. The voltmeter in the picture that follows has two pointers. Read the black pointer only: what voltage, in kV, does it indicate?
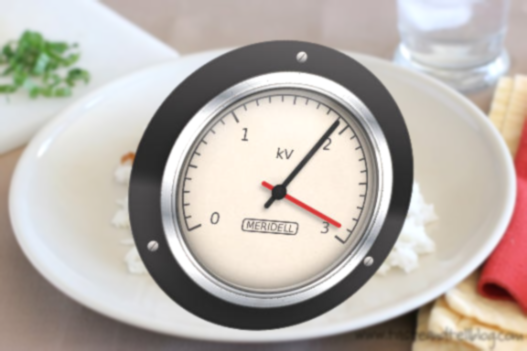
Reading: 1.9 kV
